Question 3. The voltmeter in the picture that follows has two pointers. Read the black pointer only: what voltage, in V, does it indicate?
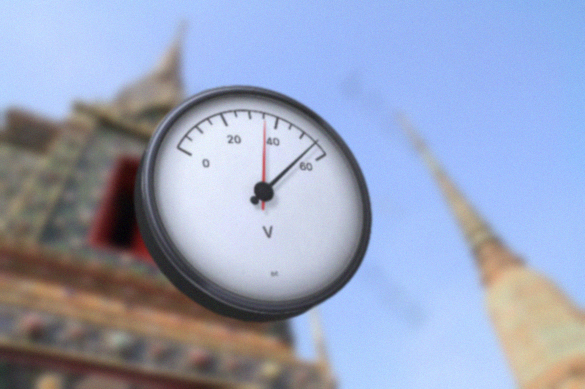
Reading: 55 V
